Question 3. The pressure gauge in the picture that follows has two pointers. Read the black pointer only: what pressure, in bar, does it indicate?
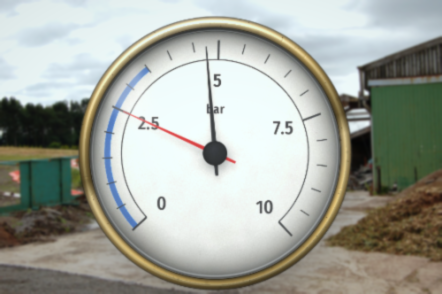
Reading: 4.75 bar
